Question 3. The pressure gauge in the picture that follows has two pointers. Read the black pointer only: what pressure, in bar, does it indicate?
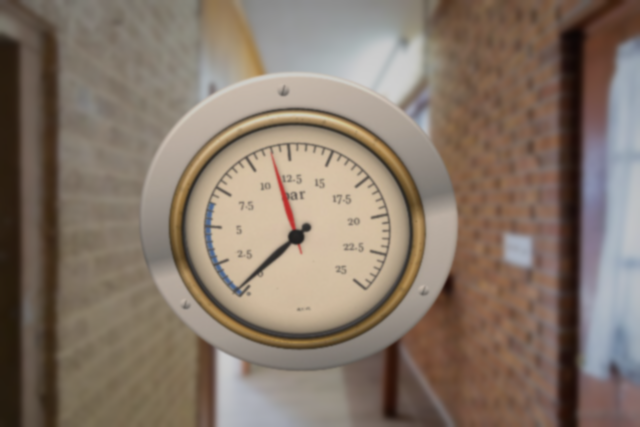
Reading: 0.5 bar
